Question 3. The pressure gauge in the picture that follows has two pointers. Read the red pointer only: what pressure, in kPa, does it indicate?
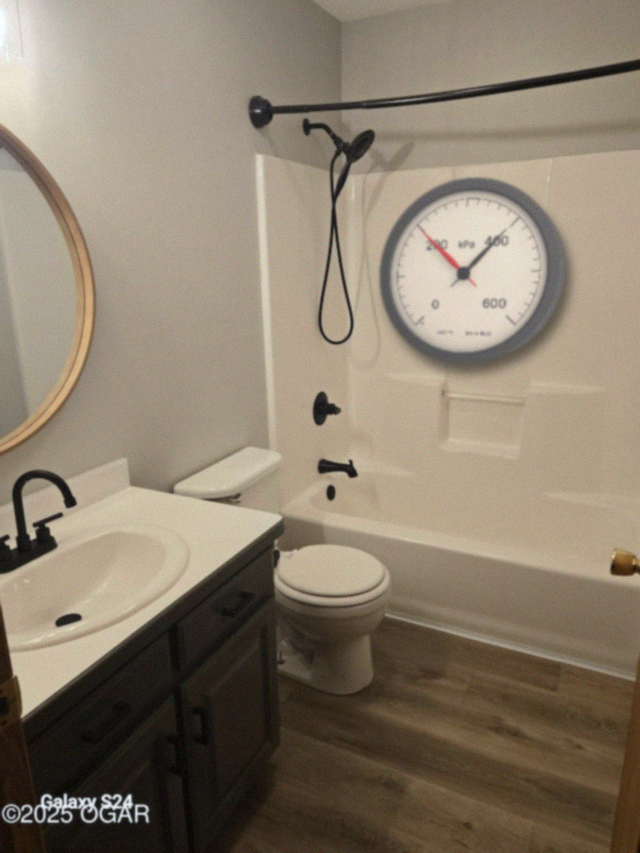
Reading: 200 kPa
